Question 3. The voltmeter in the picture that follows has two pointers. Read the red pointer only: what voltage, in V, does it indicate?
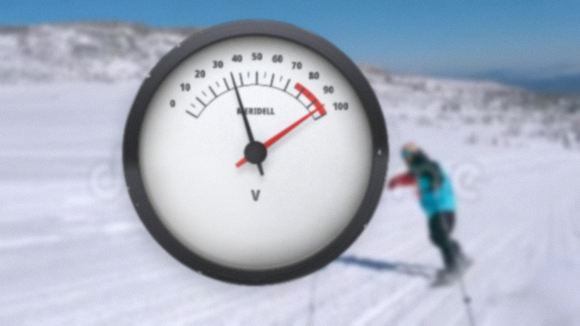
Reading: 95 V
